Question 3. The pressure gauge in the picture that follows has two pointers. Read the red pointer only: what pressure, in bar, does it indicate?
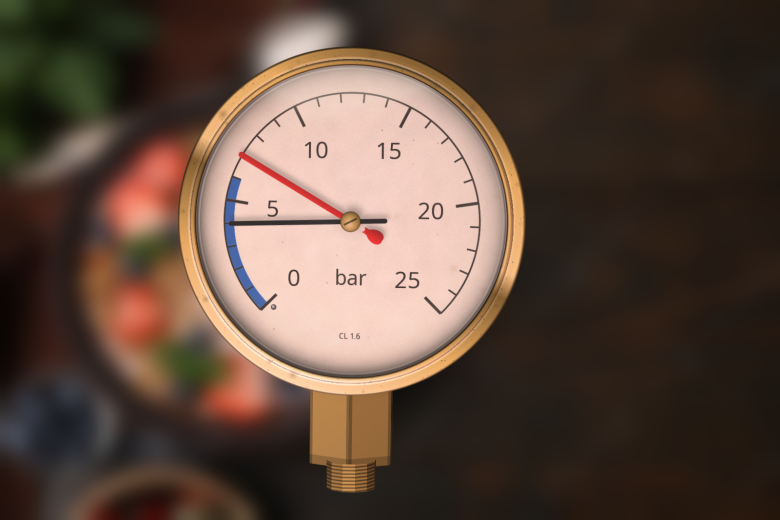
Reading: 7 bar
